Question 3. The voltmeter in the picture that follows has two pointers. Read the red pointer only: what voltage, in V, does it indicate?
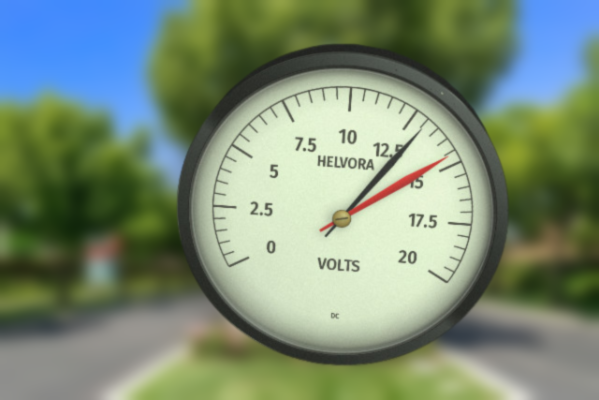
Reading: 14.5 V
